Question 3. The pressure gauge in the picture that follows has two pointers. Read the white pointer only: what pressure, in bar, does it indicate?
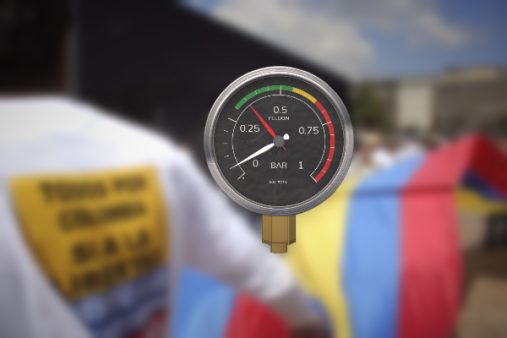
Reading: 0.05 bar
